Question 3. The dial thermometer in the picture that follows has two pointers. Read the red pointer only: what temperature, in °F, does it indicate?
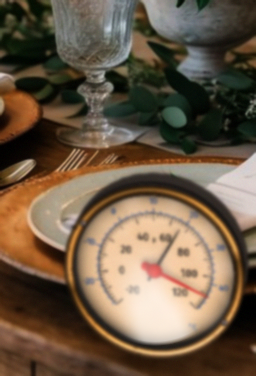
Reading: 110 °F
